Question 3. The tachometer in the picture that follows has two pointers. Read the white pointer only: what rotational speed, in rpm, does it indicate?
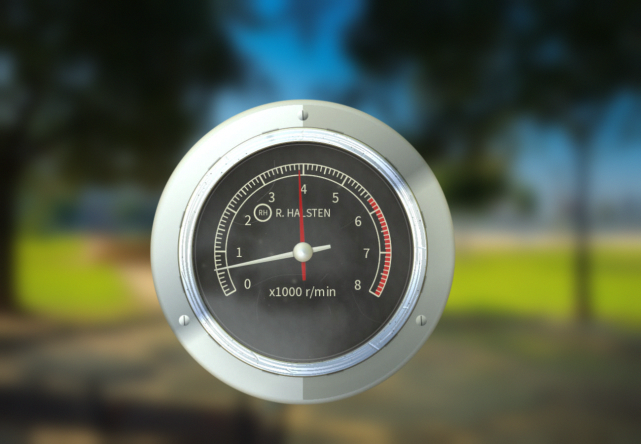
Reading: 600 rpm
